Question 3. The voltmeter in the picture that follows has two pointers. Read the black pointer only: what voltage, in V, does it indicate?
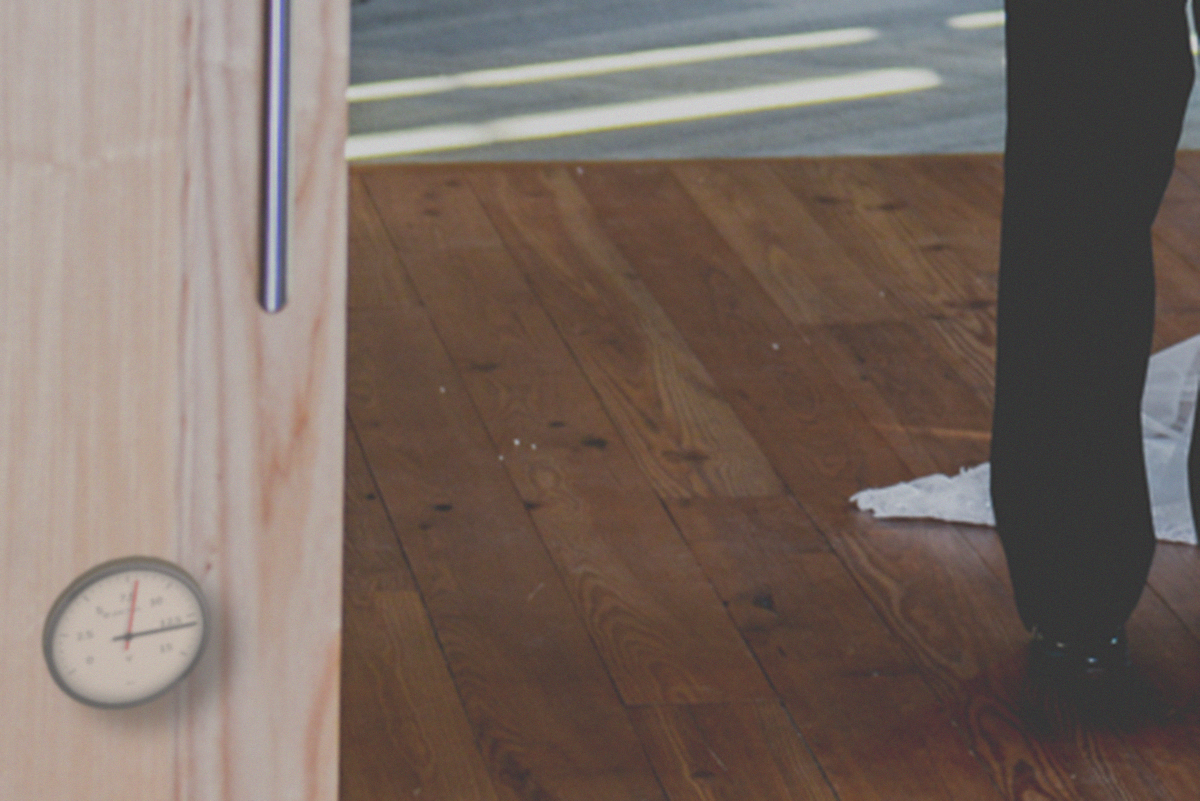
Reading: 13 V
